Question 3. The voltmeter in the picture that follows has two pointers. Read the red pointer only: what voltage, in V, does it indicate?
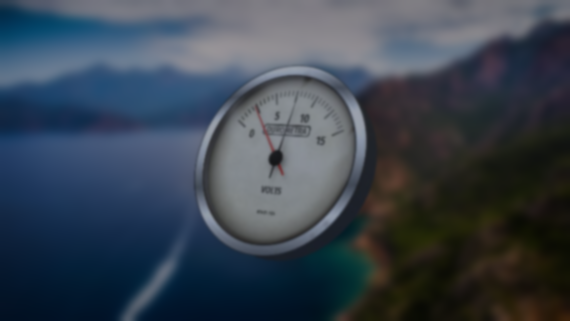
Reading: 2.5 V
